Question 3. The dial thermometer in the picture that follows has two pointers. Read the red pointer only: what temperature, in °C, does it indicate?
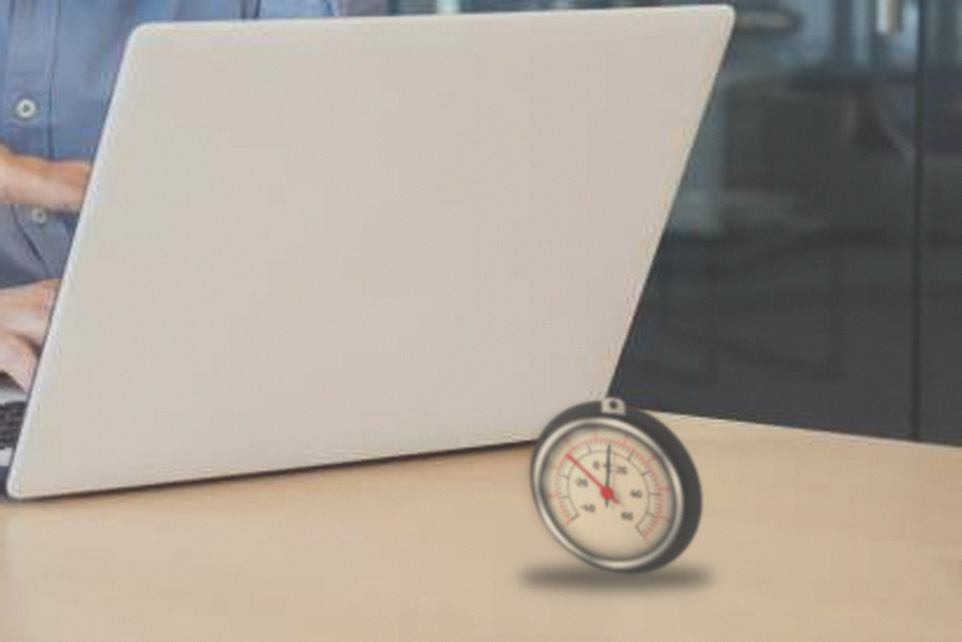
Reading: -10 °C
